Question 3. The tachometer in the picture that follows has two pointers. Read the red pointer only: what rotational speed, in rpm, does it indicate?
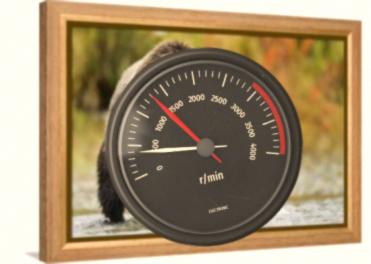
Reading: 1300 rpm
